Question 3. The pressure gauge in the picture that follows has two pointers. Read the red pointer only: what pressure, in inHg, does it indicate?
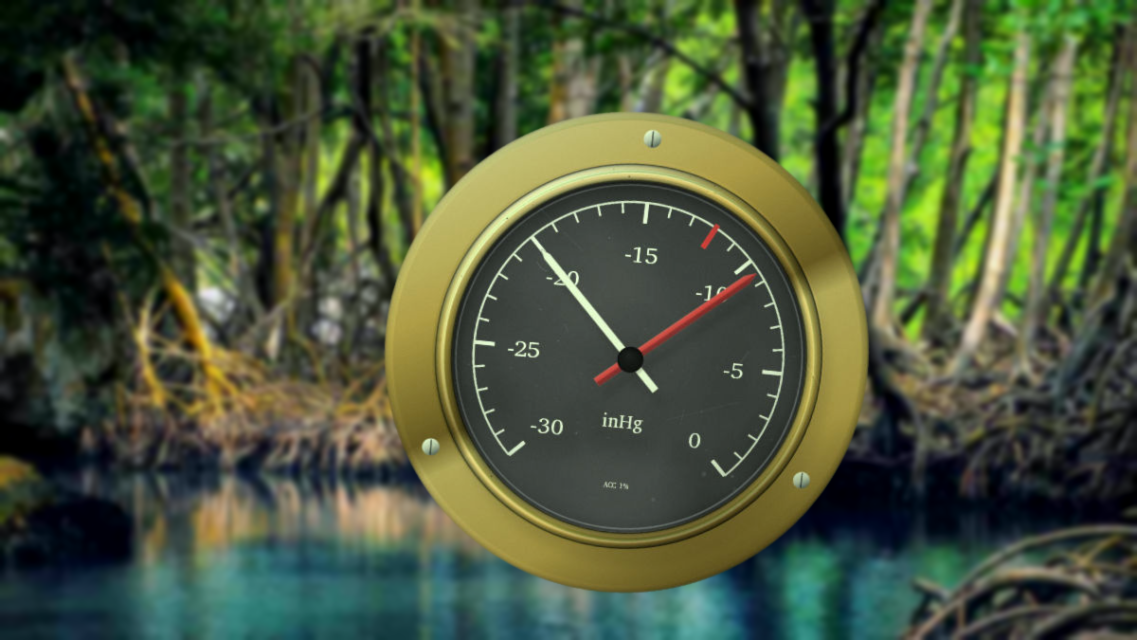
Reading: -9.5 inHg
